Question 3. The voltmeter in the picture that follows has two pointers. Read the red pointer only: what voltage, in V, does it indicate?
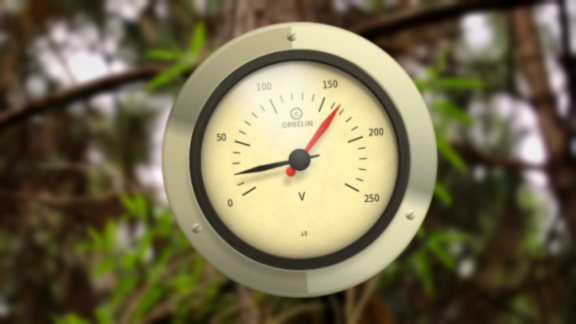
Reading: 165 V
